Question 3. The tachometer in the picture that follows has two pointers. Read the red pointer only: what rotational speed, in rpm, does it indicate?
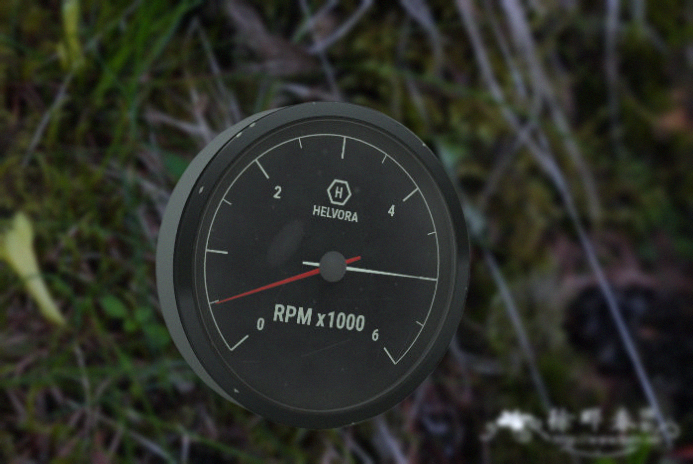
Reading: 500 rpm
